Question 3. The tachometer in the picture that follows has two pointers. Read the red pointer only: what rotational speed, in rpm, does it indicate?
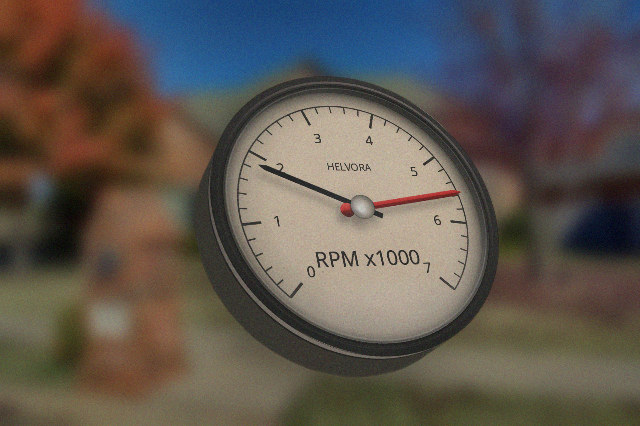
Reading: 5600 rpm
